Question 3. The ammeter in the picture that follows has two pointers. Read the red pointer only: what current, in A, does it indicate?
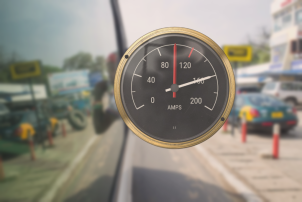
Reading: 100 A
